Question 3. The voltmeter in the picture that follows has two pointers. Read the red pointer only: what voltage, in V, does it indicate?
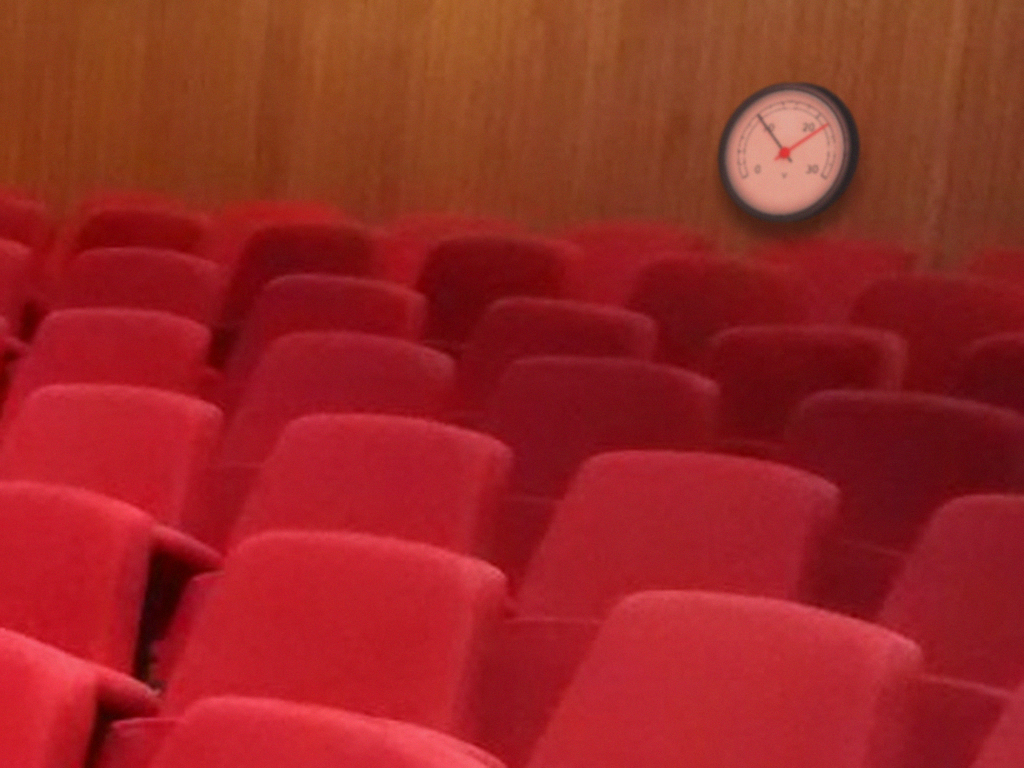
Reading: 22 V
